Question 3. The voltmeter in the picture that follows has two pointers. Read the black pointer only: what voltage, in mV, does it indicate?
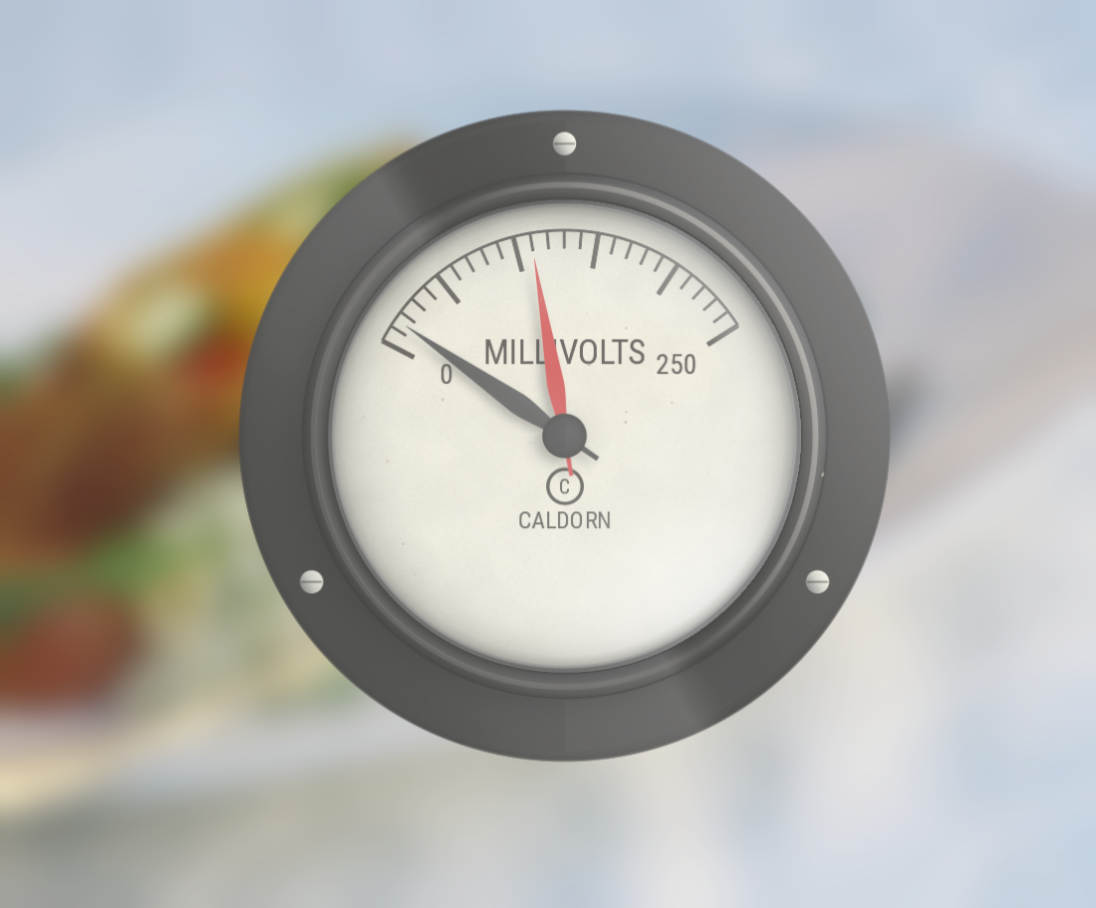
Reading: 15 mV
